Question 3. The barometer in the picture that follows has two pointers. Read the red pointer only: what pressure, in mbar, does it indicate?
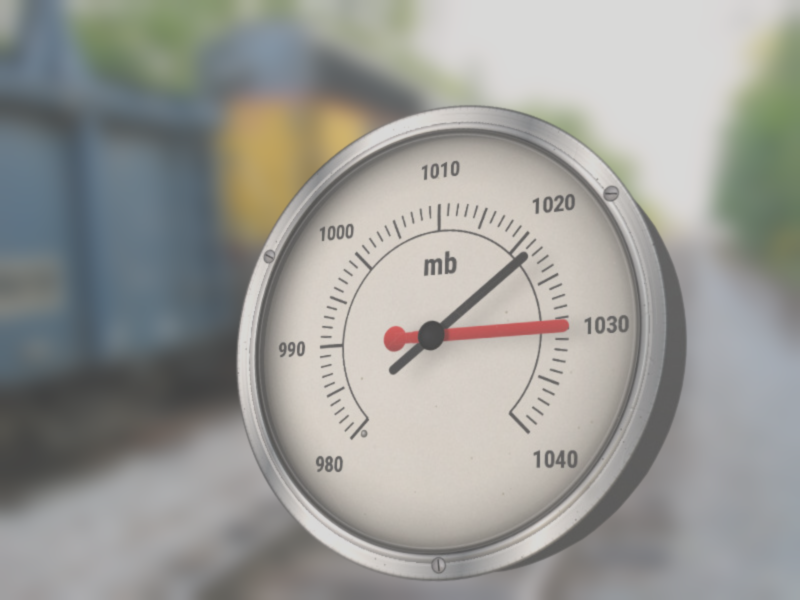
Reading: 1030 mbar
